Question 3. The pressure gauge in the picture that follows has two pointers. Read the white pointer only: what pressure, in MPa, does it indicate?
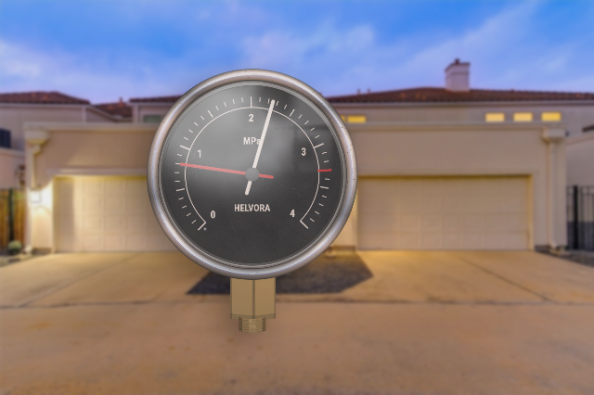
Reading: 2.25 MPa
